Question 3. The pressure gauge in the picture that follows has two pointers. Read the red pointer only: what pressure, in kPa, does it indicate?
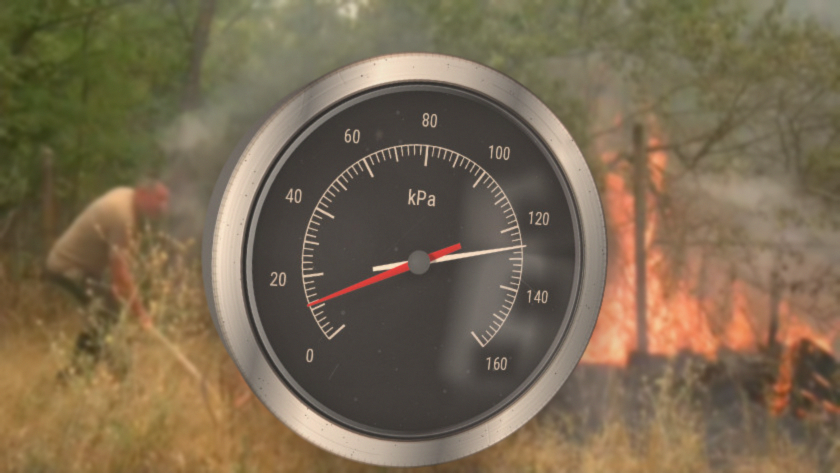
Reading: 12 kPa
